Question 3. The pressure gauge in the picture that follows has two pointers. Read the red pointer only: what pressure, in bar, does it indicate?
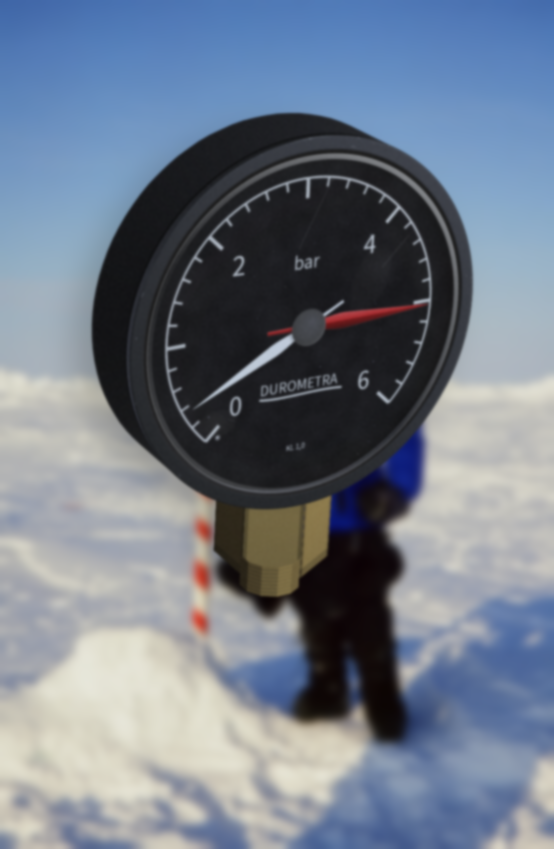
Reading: 5 bar
